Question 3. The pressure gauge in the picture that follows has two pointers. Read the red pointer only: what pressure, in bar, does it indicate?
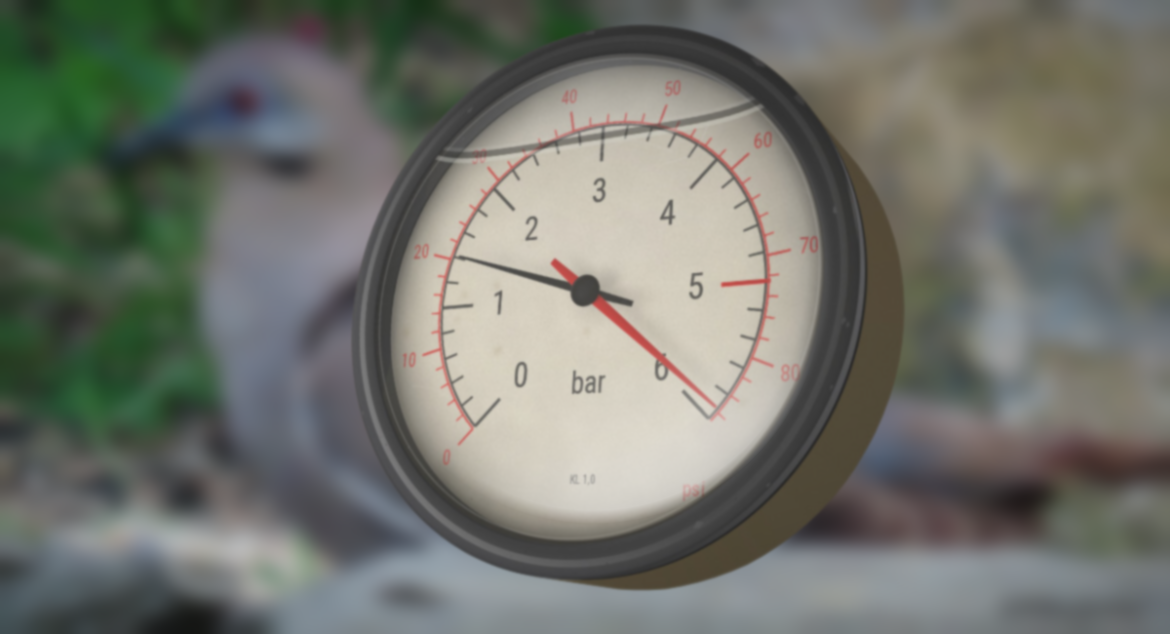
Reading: 5.9 bar
